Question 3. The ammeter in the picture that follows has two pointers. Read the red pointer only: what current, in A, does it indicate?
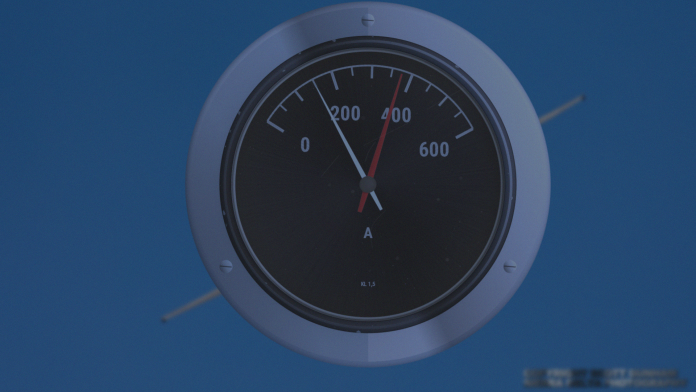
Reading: 375 A
